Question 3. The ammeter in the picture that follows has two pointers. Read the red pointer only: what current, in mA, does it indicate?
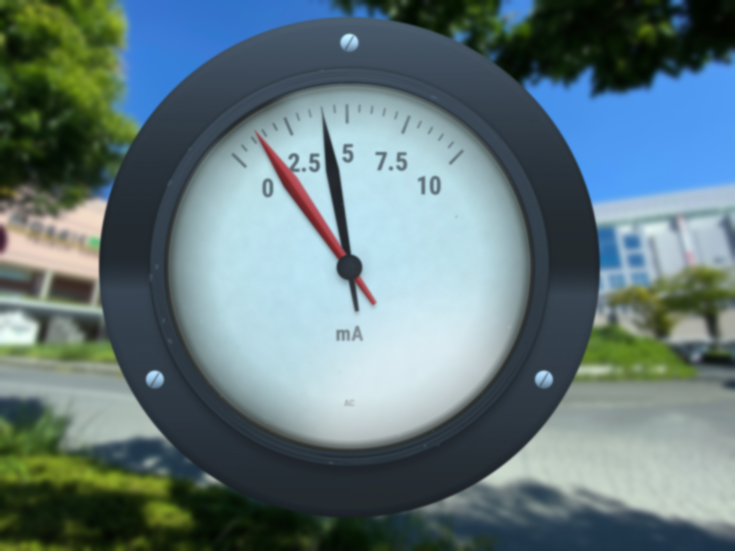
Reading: 1.25 mA
